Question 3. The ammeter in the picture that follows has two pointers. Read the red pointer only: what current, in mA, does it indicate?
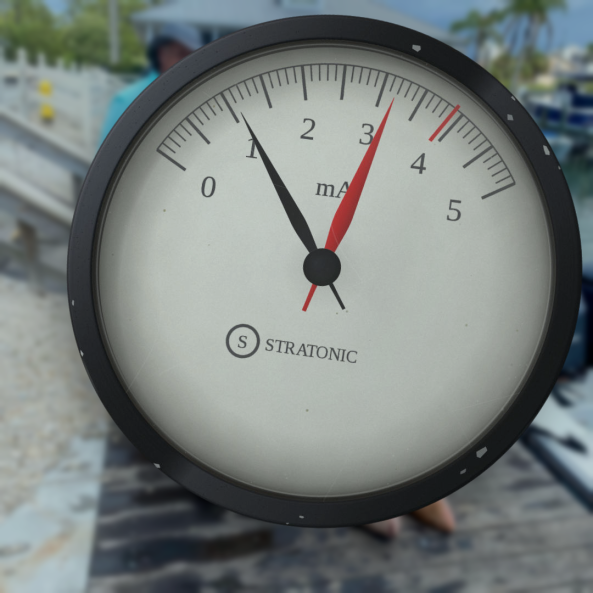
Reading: 3.2 mA
